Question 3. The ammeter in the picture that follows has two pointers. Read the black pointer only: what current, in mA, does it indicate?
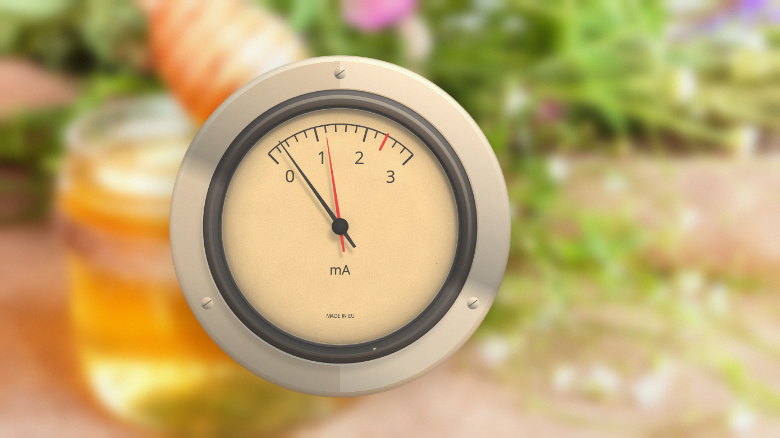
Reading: 0.3 mA
